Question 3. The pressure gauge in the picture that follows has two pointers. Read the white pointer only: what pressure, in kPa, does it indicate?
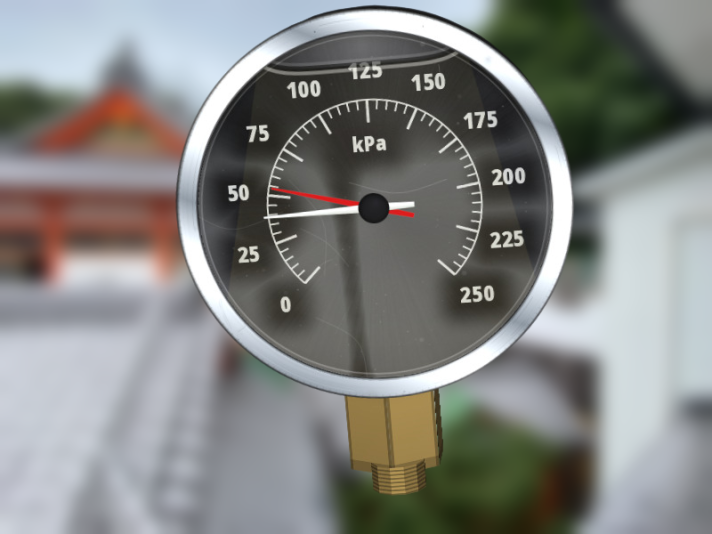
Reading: 40 kPa
